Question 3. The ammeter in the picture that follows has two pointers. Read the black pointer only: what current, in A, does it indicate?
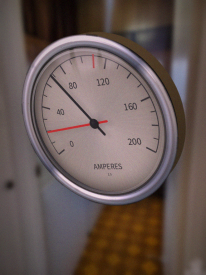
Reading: 70 A
